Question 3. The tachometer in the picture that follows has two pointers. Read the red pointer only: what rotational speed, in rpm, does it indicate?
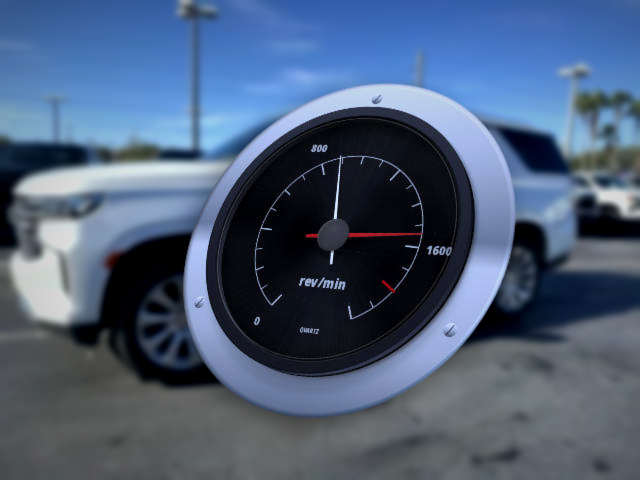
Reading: 1550 rpm
